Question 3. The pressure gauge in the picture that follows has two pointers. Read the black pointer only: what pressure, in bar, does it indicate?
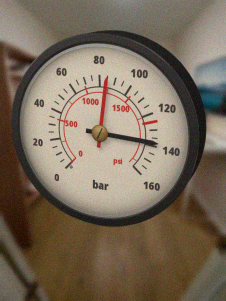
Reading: 137.5 bar
